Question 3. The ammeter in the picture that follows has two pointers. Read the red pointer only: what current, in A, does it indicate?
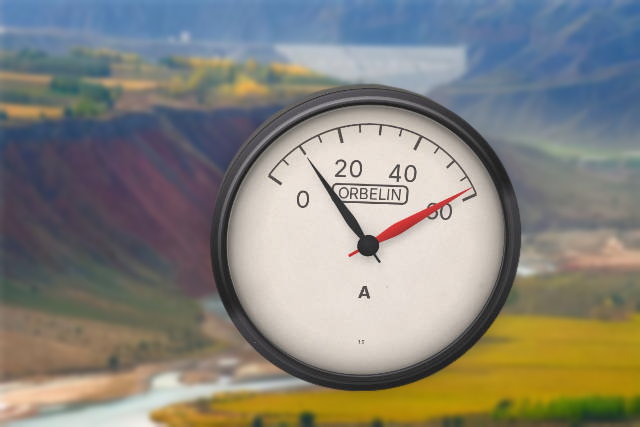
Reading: 57.5 A
